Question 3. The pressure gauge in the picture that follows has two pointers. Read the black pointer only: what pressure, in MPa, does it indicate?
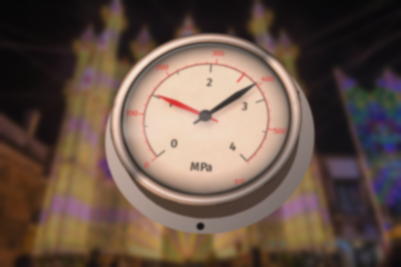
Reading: 2.75 MPa
